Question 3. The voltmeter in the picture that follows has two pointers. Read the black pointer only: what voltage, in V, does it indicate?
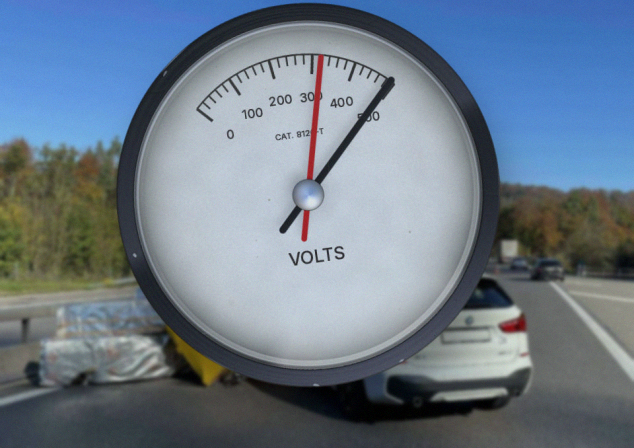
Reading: 490 V
